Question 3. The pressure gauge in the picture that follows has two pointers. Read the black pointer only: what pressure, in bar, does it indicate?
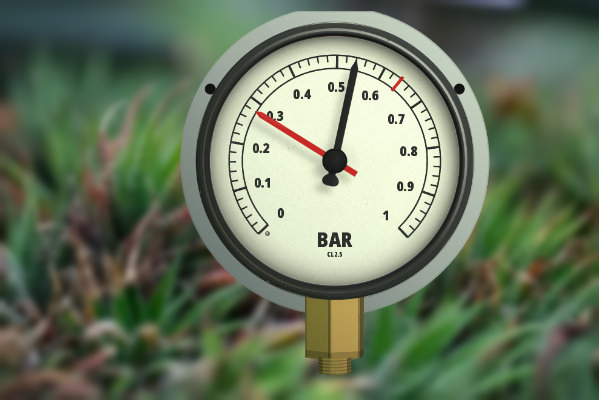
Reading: 0.54 bar
